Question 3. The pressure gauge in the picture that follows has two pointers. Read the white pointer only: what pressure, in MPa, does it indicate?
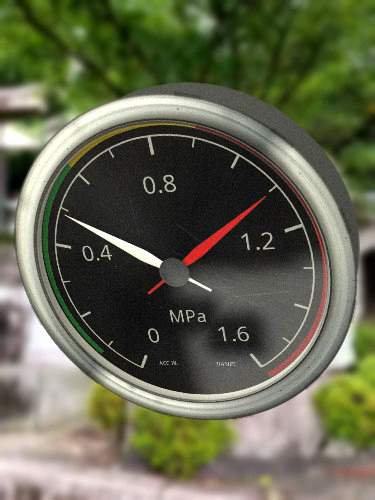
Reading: 0.5 MPa
